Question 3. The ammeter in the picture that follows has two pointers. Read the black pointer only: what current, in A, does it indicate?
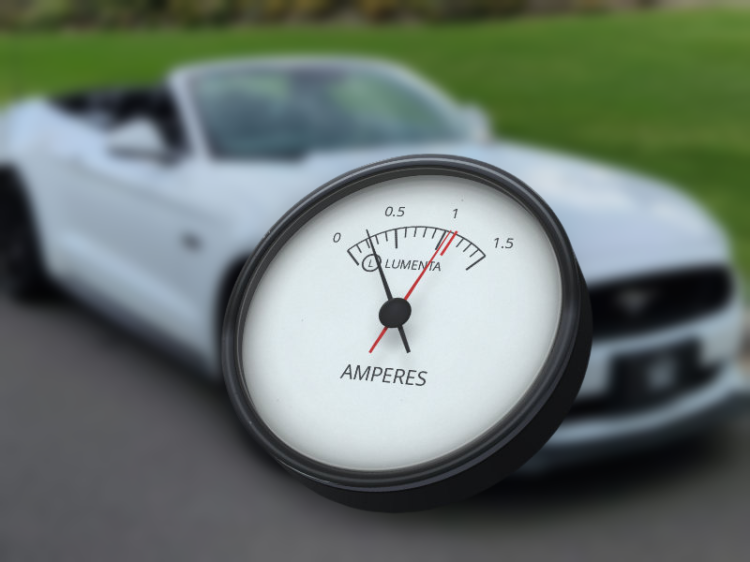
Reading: 0.25 A
